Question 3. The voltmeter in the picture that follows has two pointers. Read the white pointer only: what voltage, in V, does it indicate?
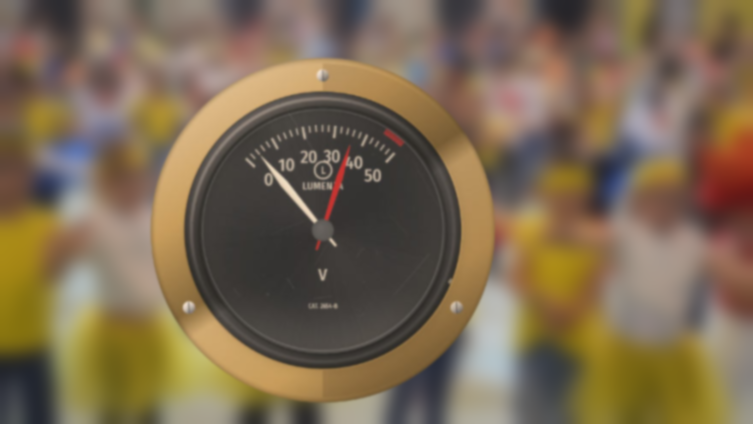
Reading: 4 V
